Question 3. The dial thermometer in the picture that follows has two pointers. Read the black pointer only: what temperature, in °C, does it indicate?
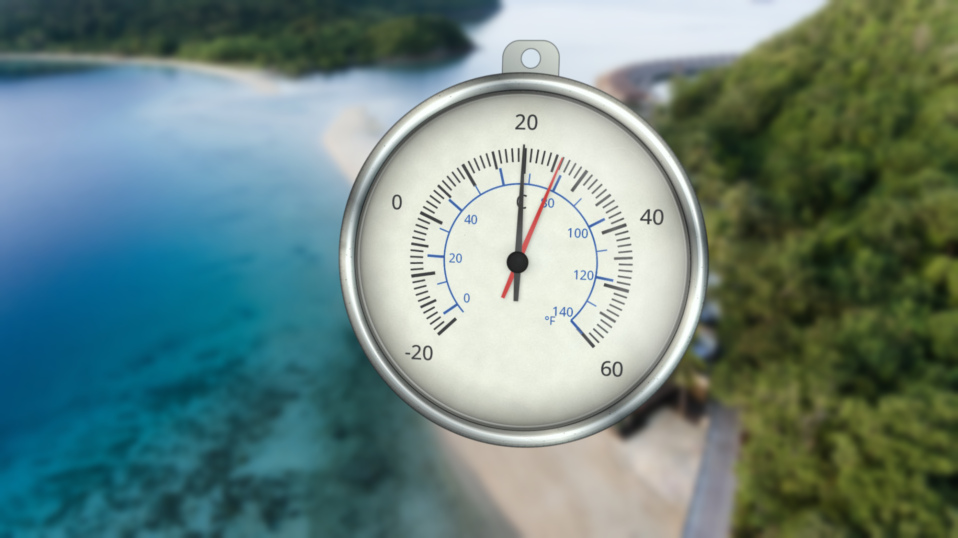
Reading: 20 °C
